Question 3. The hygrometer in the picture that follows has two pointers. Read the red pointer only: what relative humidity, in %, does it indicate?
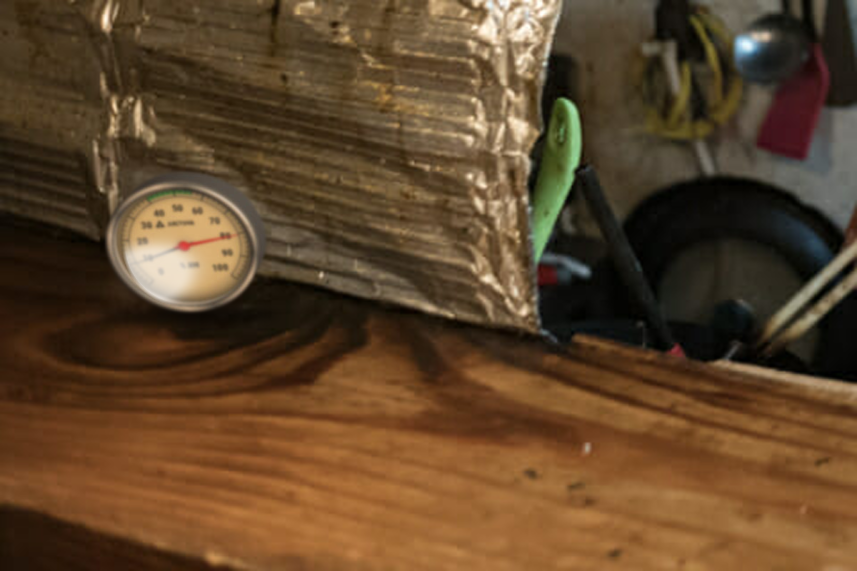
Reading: 80 %
